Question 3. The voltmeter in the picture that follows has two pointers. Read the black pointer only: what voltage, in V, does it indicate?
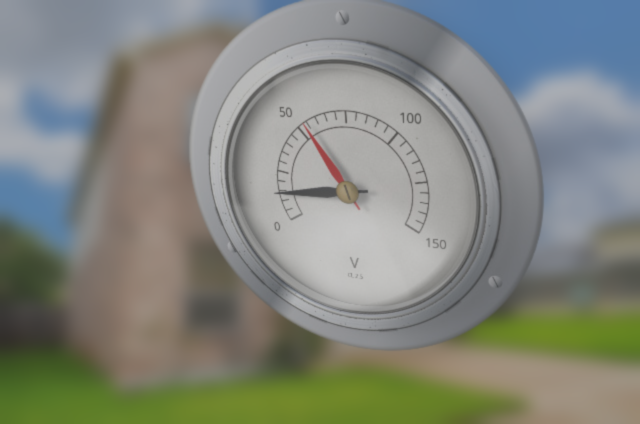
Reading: 15 V
